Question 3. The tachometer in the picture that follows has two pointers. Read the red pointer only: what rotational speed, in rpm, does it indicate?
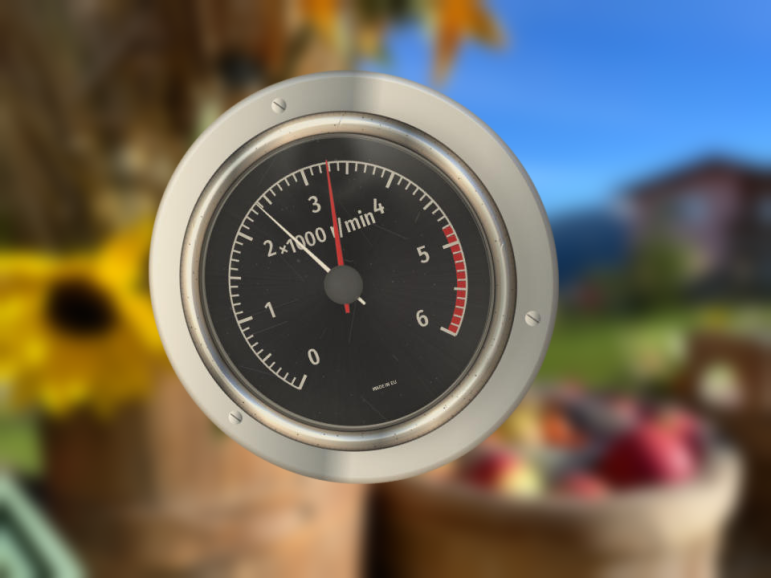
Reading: 3300 rpm
